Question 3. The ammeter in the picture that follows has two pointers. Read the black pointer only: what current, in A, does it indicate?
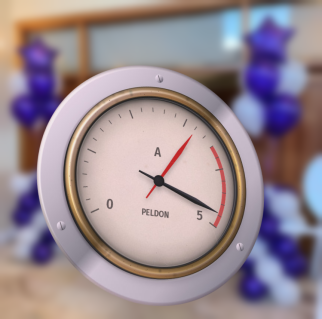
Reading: 4.8 A
